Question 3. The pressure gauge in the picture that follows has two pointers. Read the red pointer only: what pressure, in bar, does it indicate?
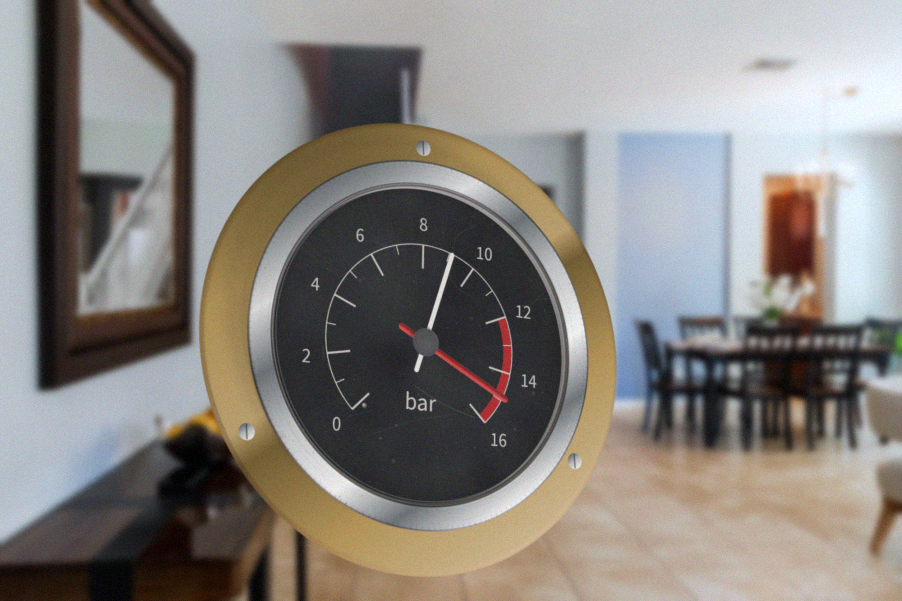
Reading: 15 bar
